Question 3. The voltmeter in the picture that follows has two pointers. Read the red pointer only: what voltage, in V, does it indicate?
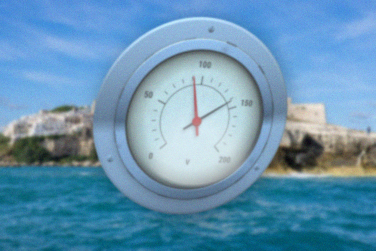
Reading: 90 V
